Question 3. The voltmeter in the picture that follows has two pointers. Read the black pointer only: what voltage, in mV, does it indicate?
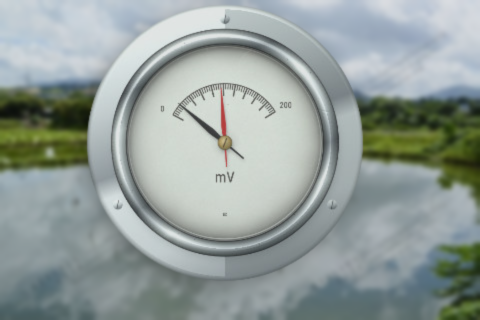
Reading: 20 mV
